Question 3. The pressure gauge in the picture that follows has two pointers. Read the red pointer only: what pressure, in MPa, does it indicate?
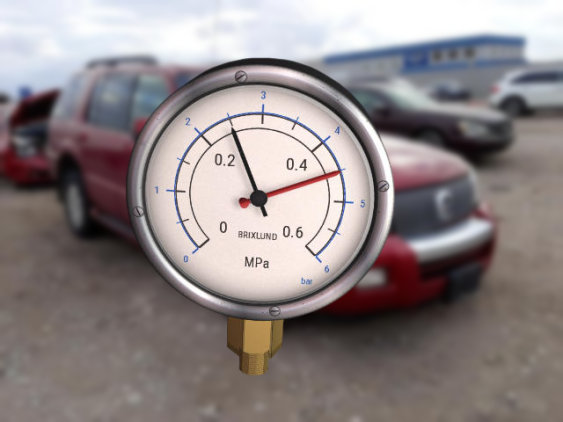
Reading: 0.45 MPa
